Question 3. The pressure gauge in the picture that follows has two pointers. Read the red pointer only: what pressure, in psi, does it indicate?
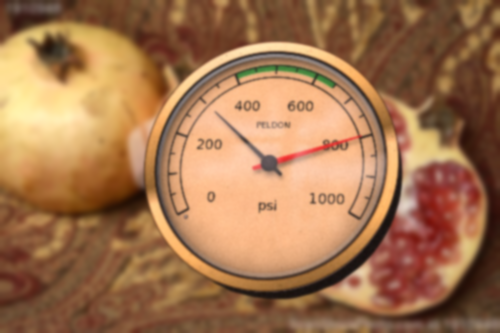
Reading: 800 psi
